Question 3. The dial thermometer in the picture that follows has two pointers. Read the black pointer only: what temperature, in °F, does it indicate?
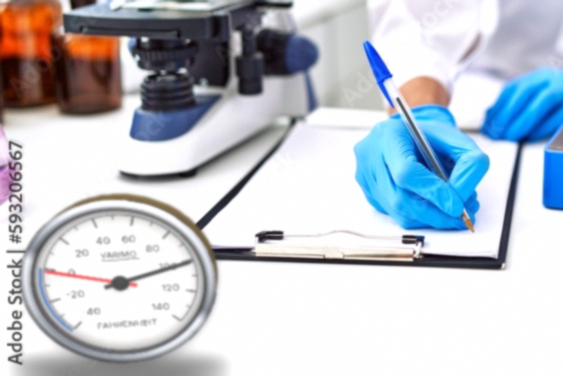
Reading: 100 °F
